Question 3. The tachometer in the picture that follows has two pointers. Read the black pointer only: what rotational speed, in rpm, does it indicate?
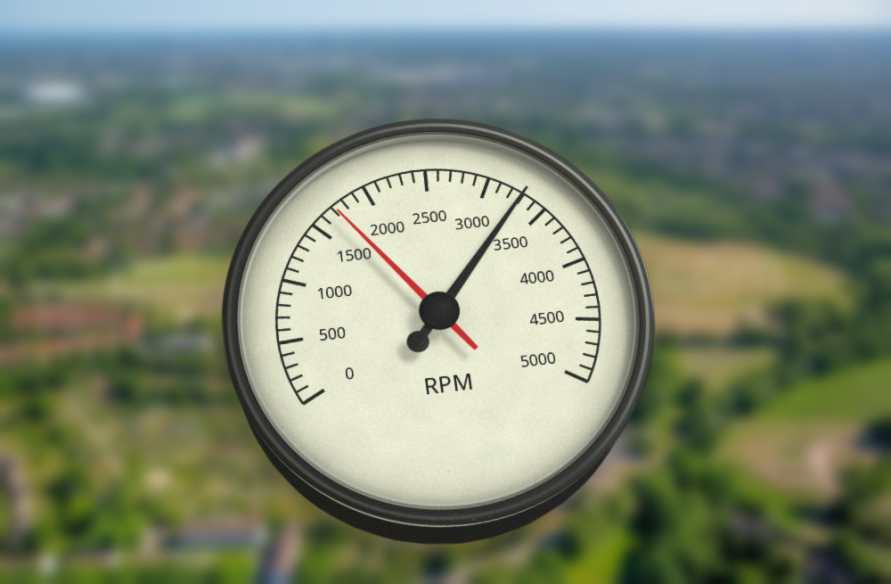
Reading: 3300 rpm
